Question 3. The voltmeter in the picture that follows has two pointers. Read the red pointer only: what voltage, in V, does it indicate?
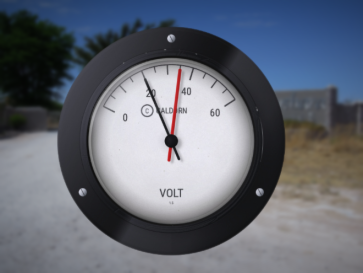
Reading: 35 V
